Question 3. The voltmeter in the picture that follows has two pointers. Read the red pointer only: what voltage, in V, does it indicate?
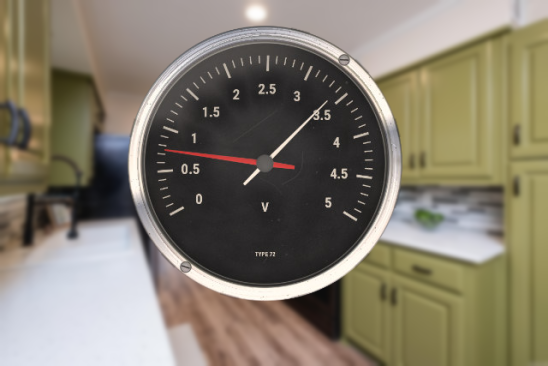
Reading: 0.75 V
